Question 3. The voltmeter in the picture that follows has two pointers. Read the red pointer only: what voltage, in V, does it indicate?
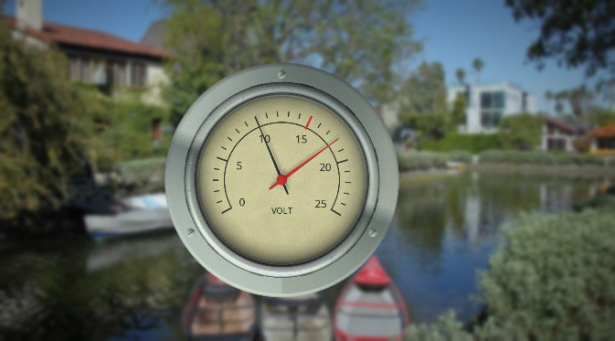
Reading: 18 V
